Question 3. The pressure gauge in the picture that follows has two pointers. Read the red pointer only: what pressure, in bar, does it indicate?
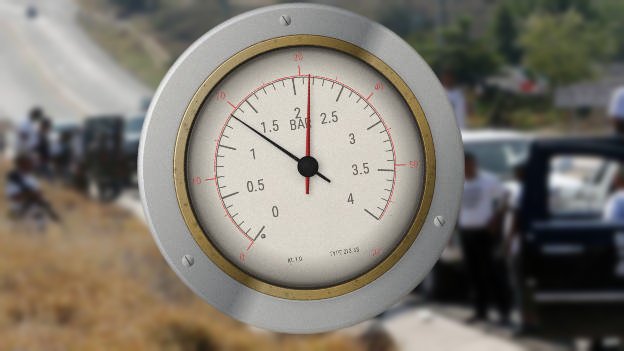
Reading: 2.15 bar
